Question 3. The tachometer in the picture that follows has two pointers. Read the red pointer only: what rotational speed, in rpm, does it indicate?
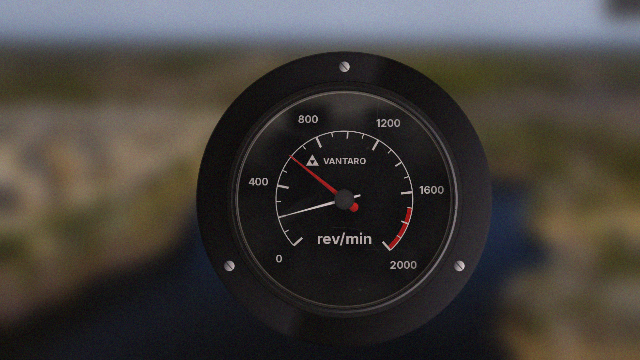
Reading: 600 rpm
